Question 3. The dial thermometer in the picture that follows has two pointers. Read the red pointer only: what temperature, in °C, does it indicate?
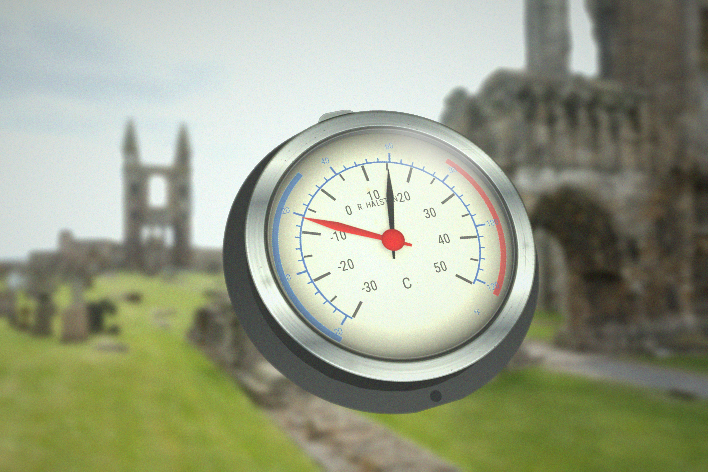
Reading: -7.5 °C
